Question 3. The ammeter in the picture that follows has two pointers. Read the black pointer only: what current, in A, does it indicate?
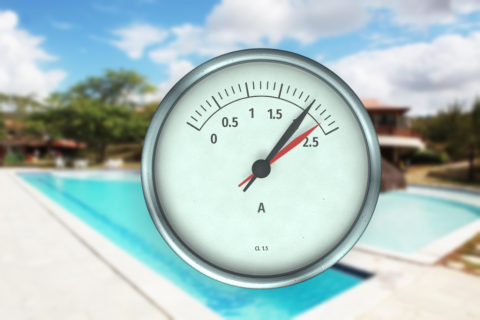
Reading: 2 A
